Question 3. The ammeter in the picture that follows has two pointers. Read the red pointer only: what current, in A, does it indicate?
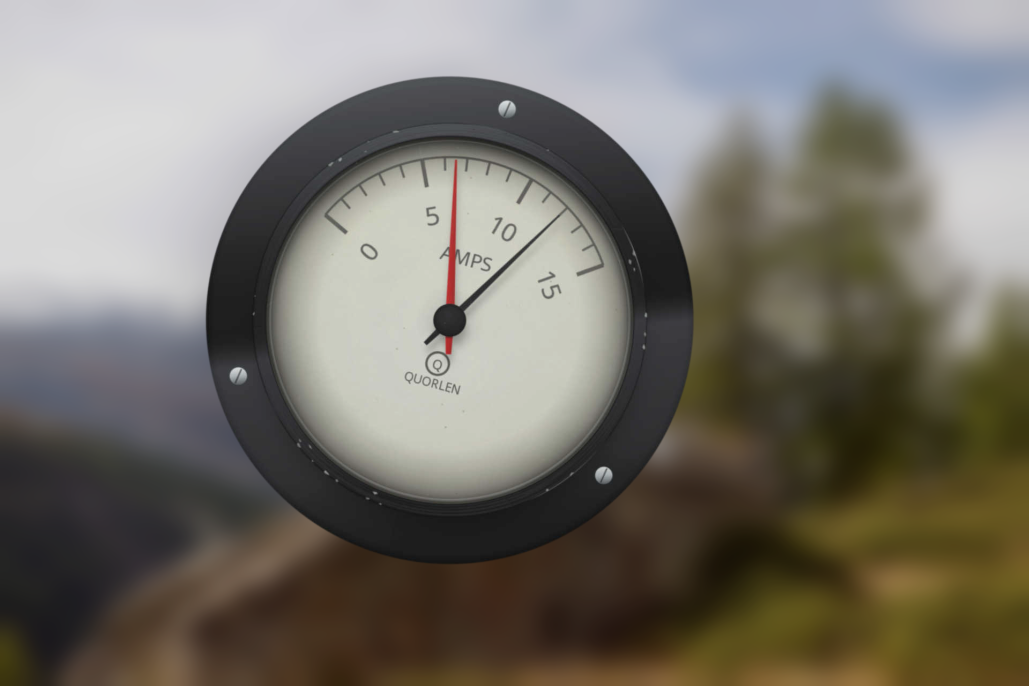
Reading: 6.5 A
